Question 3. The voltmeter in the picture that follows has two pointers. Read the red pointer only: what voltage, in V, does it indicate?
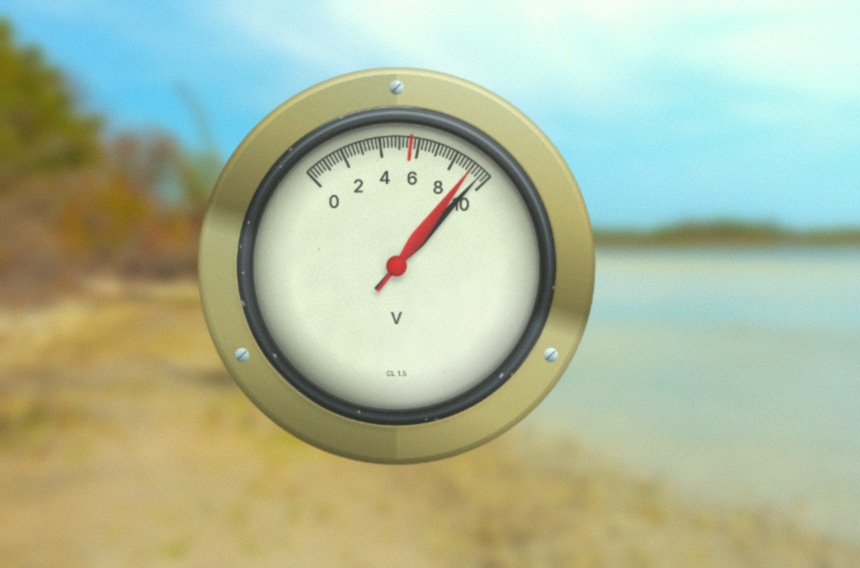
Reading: 9 V
